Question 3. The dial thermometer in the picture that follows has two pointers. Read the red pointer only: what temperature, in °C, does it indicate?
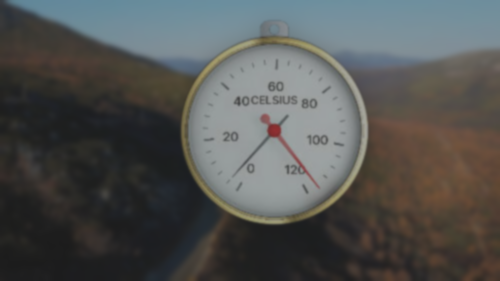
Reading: 116 °C
